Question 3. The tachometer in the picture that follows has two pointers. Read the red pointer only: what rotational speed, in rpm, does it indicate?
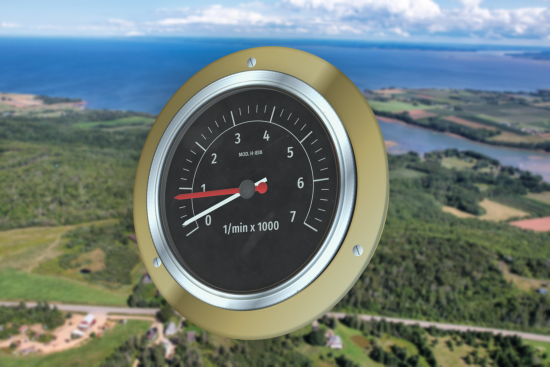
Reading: 800 rpm
